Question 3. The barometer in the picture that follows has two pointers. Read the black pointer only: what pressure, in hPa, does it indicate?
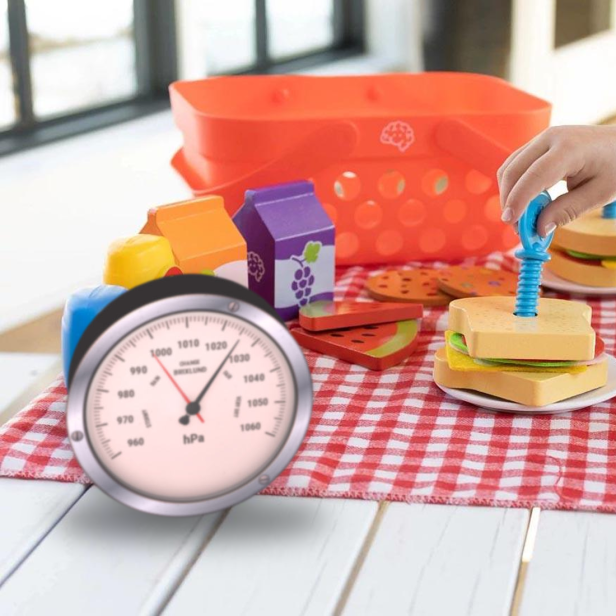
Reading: 1025 hPa
